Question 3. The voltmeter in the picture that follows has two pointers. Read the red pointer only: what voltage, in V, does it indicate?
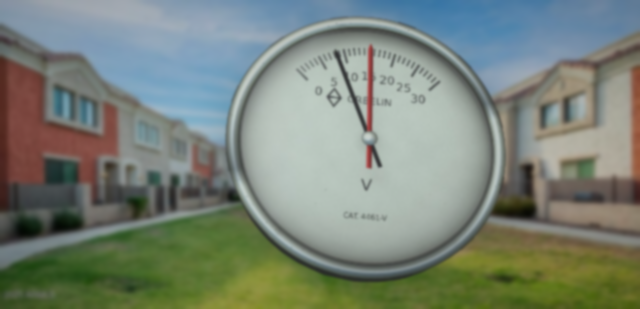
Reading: 15 V
